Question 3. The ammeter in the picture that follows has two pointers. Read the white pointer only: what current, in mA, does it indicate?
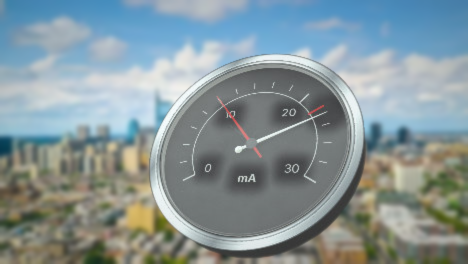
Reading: 23 mA
